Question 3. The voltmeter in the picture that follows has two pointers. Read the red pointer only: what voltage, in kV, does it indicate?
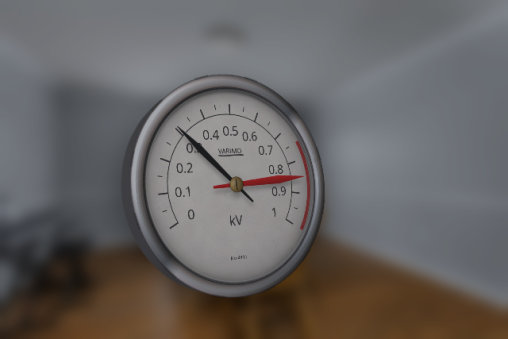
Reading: 0.85 kV
